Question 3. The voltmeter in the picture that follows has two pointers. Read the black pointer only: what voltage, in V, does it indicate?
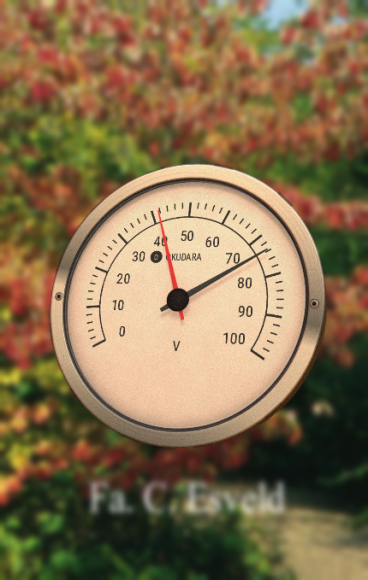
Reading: 74 V
